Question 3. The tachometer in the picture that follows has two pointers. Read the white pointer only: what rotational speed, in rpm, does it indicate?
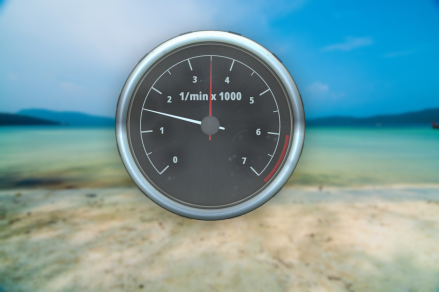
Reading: 1500 rpm
